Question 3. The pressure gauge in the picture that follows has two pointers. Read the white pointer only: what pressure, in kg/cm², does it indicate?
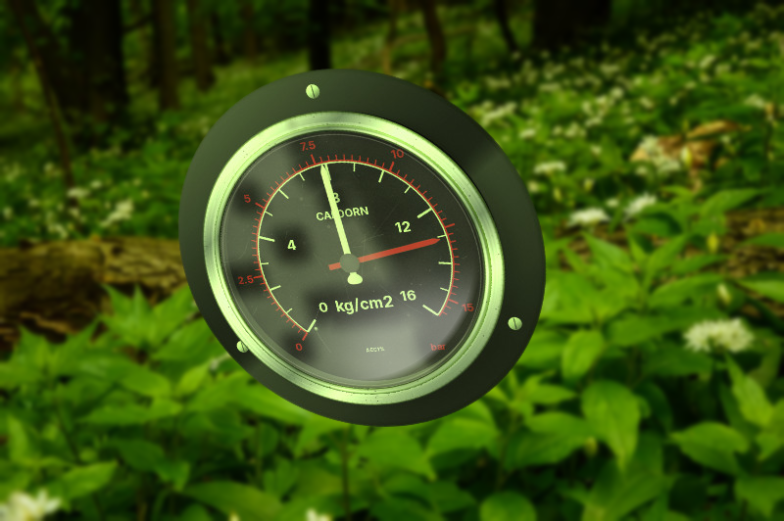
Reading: 8 kg/cm²
